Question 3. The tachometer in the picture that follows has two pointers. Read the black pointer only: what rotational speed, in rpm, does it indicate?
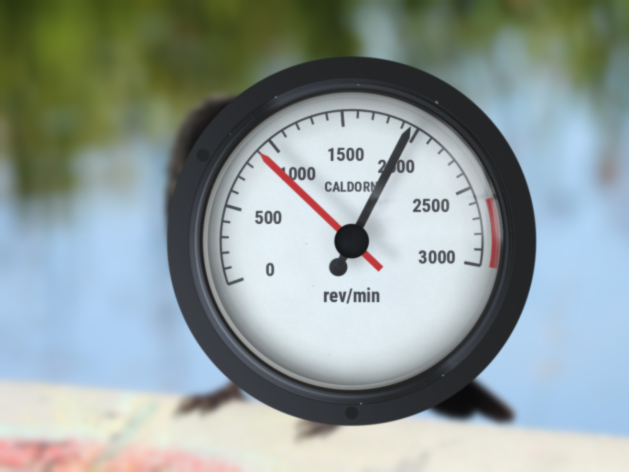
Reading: 1950 rpm
